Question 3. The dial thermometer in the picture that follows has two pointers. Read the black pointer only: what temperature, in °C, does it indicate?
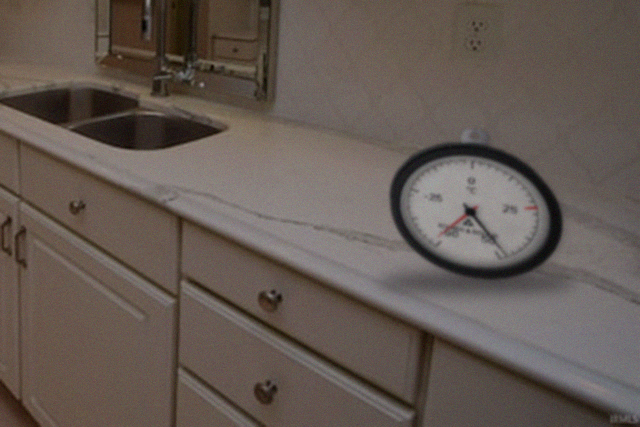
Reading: 47.5 °C
